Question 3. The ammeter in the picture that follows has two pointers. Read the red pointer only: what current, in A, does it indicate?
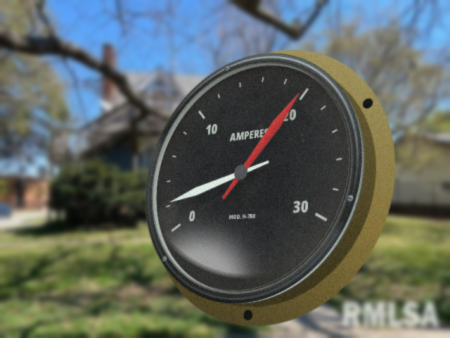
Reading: 20 A
